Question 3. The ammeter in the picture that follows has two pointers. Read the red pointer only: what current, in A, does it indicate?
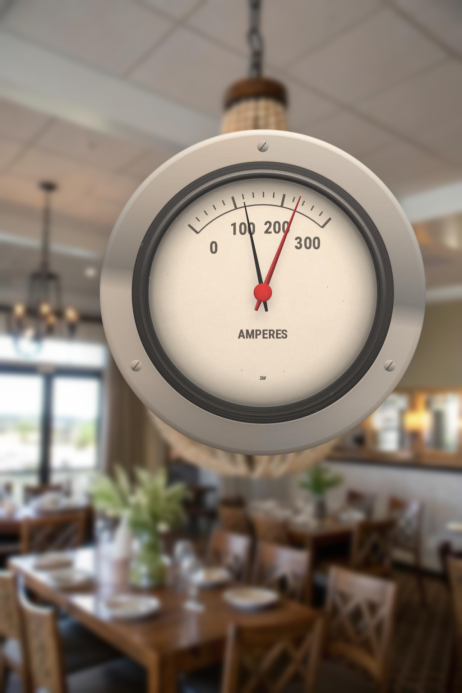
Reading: 230 A
